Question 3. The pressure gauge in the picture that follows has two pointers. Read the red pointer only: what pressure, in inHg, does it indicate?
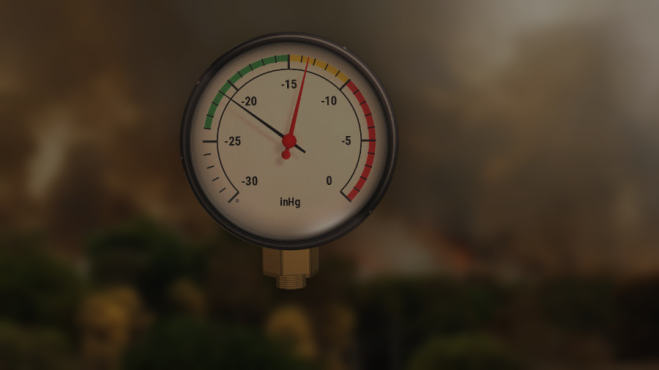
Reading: -13.5 inHg
